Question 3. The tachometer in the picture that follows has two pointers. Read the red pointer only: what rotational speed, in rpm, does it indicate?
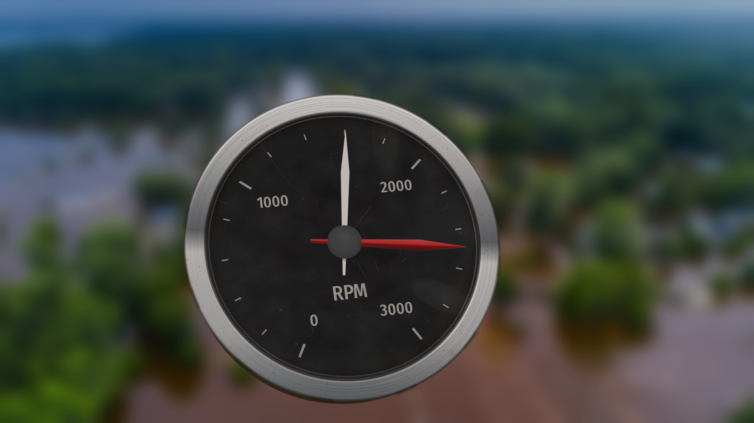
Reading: 2500 rpm
